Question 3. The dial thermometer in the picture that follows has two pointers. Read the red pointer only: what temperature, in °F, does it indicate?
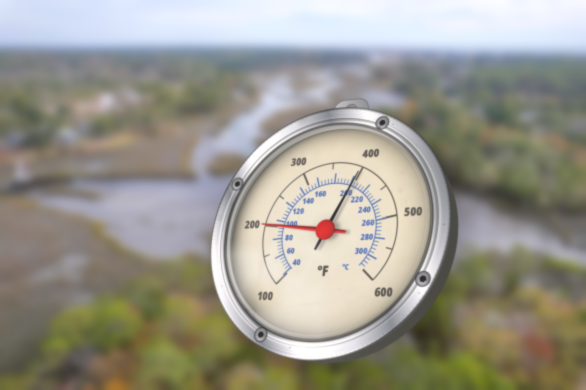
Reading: 200 °F
